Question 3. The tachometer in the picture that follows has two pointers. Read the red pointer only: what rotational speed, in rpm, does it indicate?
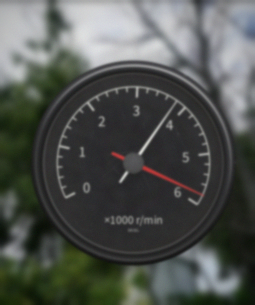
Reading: 5800 rpm
